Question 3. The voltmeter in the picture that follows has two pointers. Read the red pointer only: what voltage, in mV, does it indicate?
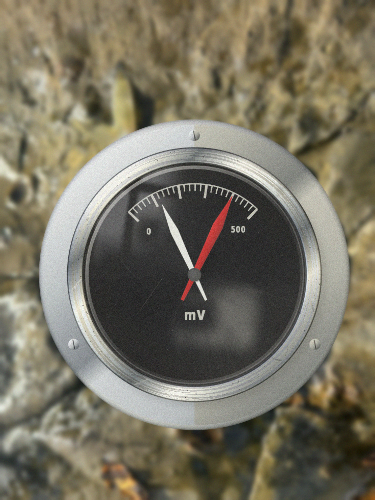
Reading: 400 mV
